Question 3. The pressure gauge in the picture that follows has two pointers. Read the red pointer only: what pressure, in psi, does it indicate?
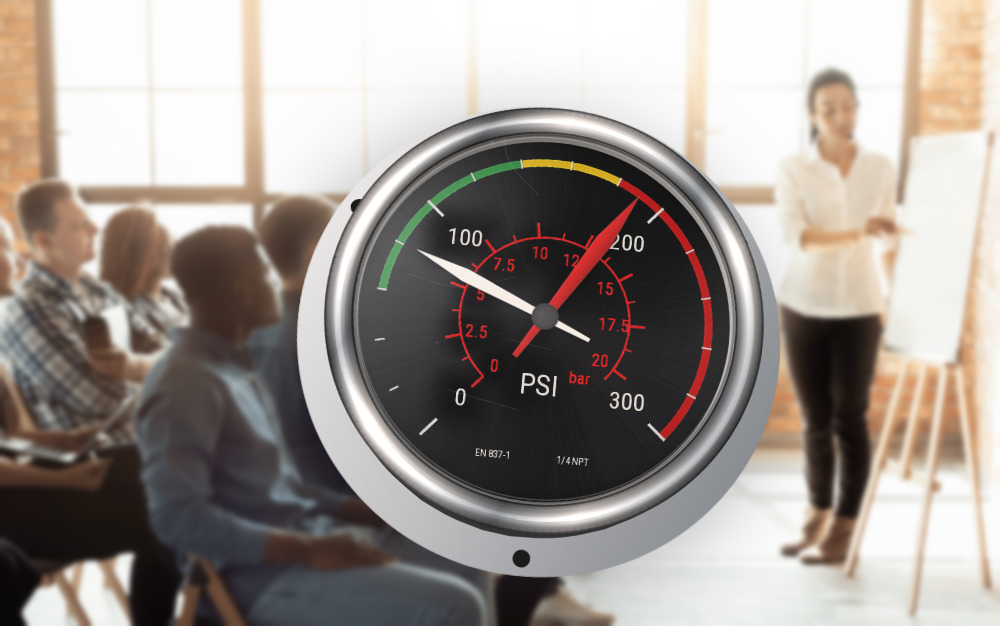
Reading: 190 psi
